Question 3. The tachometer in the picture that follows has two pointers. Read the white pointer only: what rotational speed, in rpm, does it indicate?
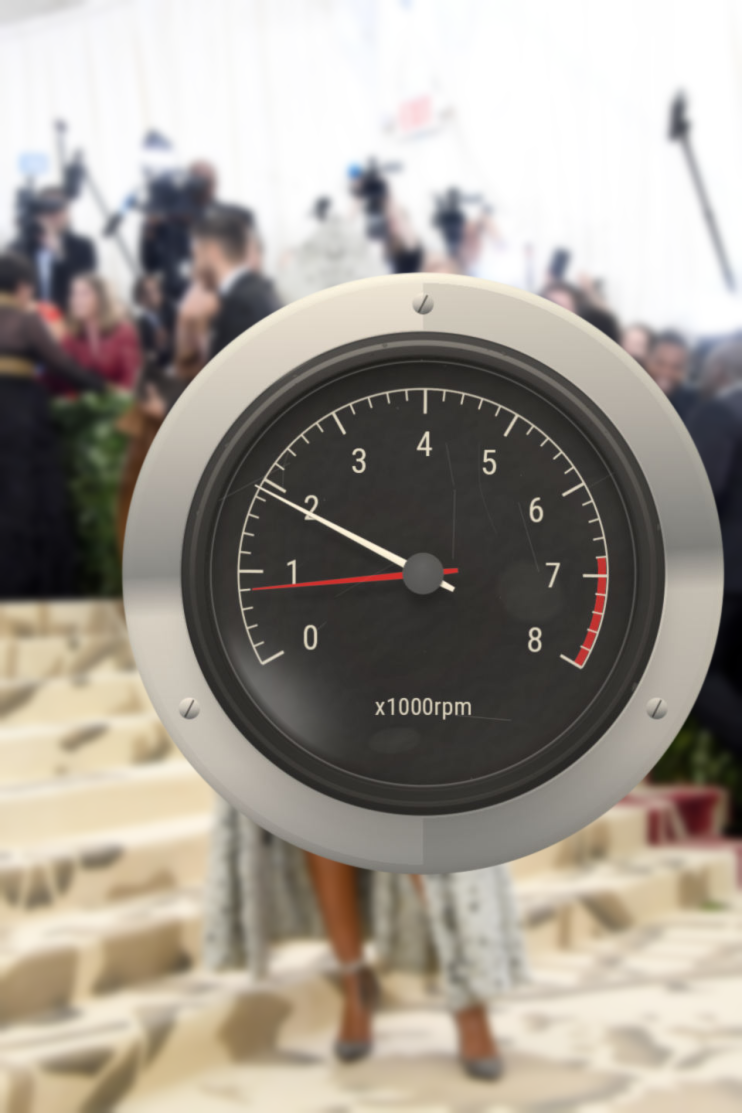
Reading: 1900 rpm
